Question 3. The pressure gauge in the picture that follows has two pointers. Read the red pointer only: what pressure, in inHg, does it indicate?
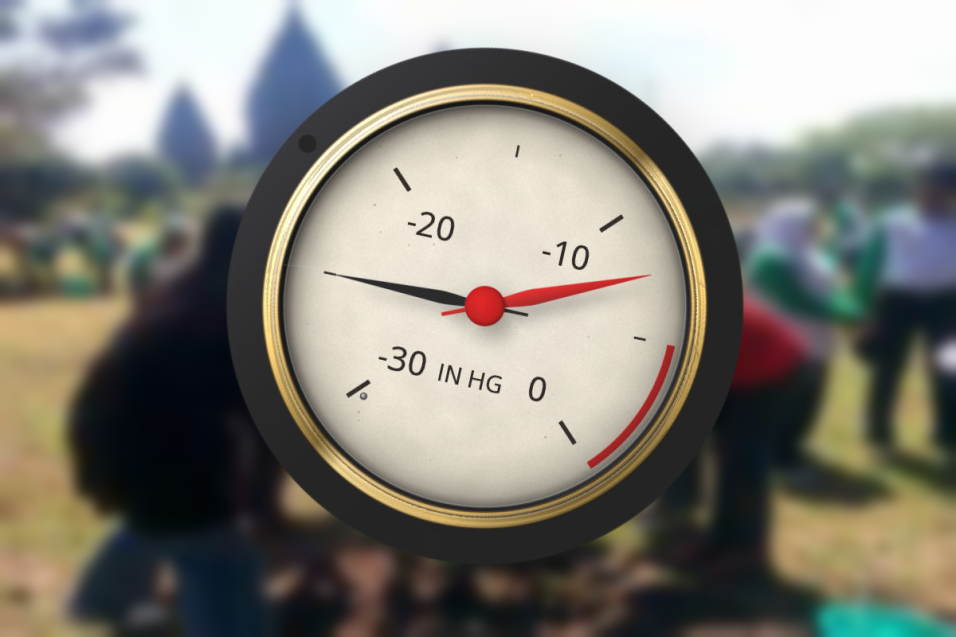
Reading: -7.5 inHg
